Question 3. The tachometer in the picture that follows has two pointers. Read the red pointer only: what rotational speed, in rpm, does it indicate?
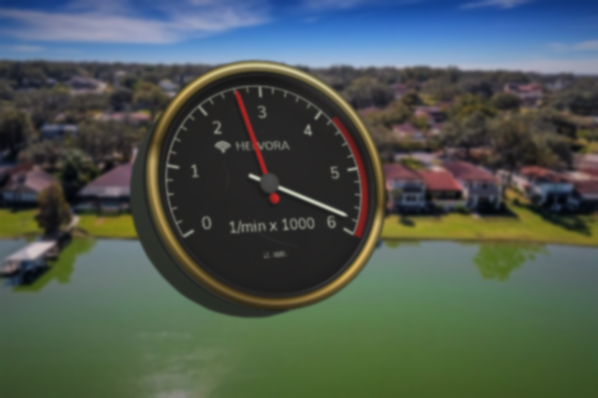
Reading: 2600 rpm
